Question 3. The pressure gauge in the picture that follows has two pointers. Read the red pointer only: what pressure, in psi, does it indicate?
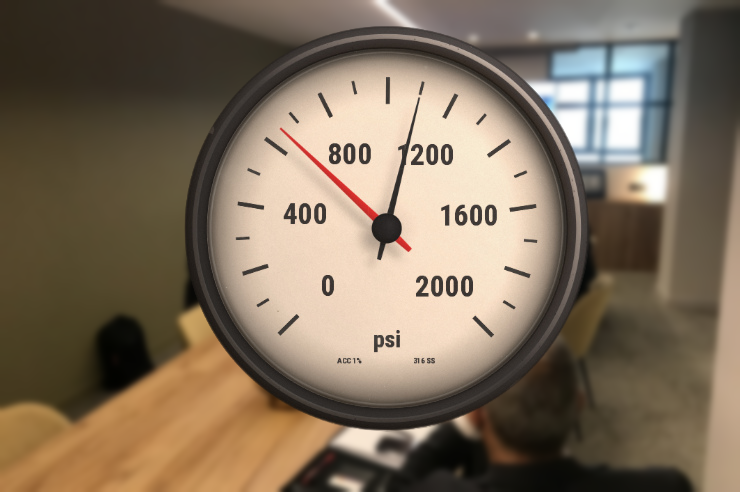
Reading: 650 psi
